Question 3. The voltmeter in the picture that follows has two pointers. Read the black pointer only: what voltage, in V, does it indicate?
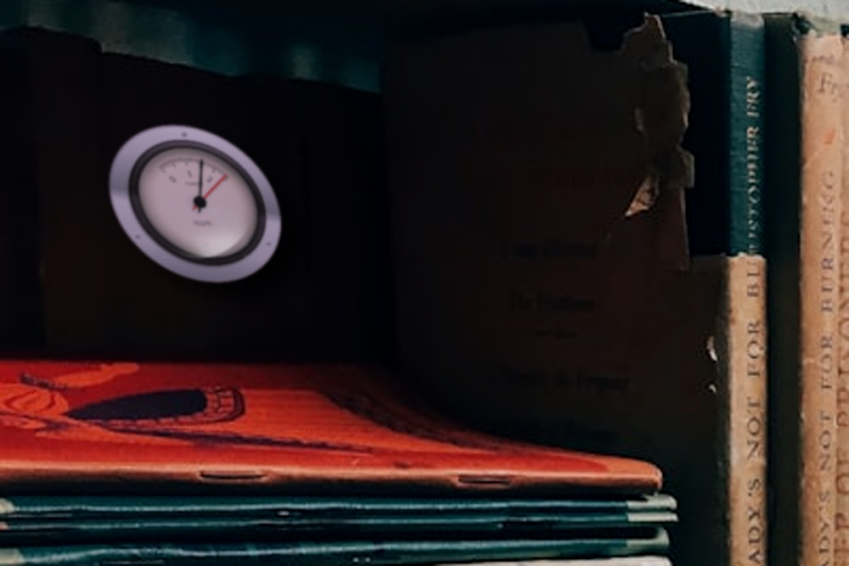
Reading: 1.5 V
